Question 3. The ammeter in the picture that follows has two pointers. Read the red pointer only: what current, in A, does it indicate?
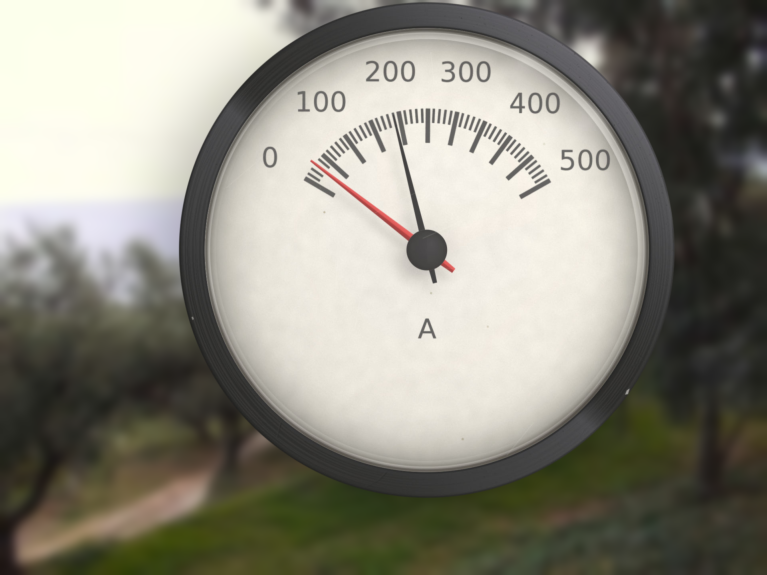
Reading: 30 A
